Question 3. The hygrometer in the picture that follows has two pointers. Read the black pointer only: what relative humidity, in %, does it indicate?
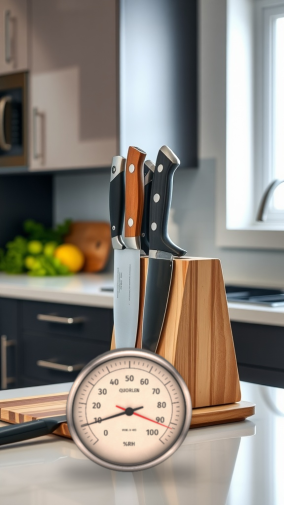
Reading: 10 %
